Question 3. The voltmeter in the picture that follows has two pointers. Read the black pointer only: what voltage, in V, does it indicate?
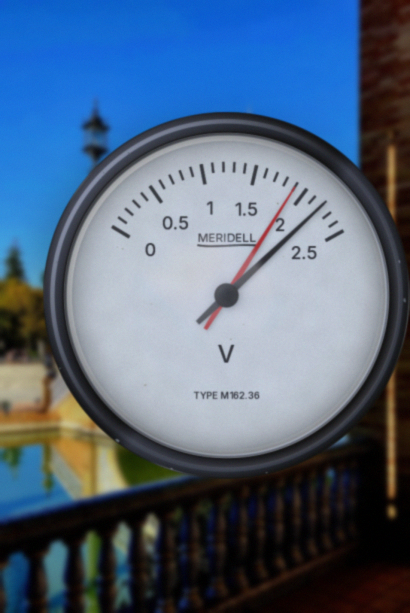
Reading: 2.2 V
